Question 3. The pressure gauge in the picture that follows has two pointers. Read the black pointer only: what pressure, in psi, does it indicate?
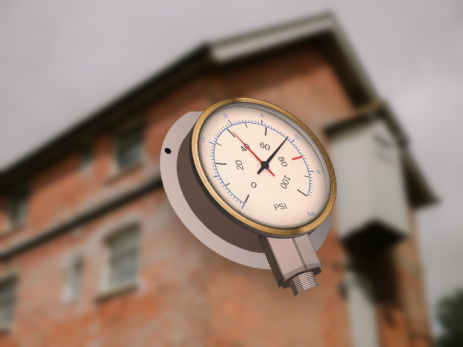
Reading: 70 psi
